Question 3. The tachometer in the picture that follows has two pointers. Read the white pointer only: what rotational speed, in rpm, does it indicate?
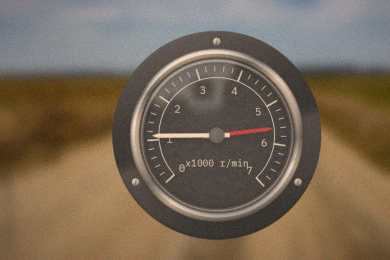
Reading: 1100 rpm
